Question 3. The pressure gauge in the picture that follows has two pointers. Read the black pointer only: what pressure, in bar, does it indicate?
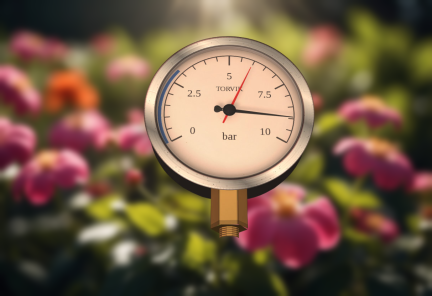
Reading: 9 bar
